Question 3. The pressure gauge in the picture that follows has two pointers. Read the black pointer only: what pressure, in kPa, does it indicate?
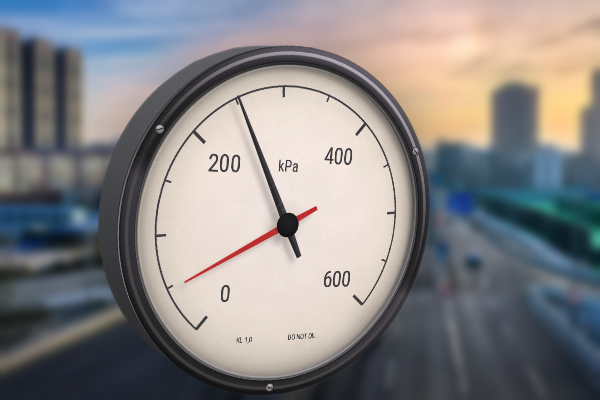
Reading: 250 kPa
